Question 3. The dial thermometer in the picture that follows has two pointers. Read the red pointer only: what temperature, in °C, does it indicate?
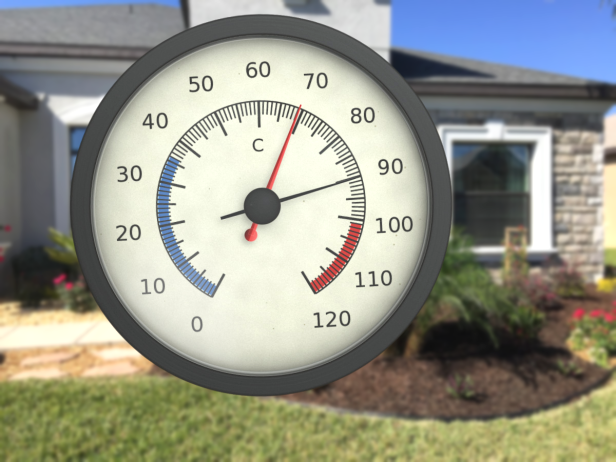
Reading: 69 °C
